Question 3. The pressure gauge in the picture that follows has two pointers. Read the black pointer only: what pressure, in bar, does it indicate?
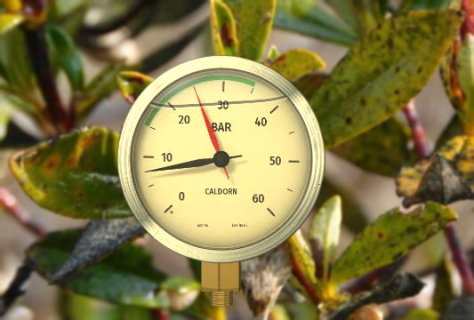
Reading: 7.5 bar
